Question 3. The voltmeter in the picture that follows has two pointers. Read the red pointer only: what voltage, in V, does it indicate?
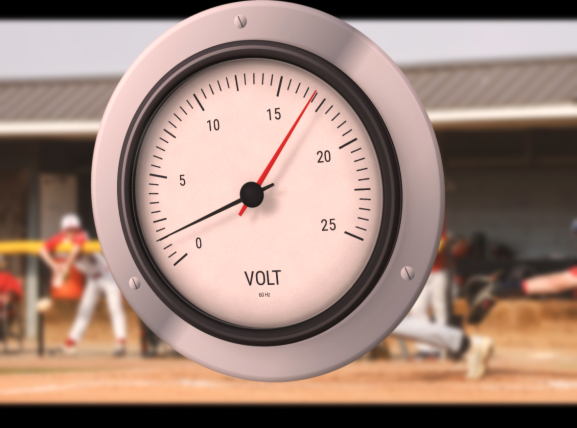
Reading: 17 V
